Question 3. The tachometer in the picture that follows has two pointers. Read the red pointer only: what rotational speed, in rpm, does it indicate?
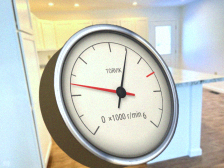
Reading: 1250 rpm
